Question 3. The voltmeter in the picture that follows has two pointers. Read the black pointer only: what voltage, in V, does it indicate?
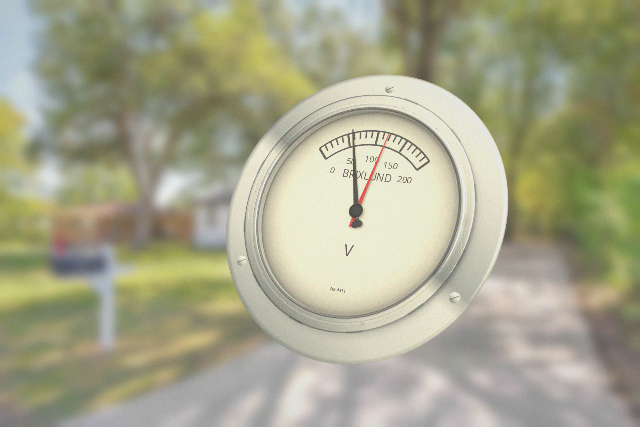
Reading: 60 V
